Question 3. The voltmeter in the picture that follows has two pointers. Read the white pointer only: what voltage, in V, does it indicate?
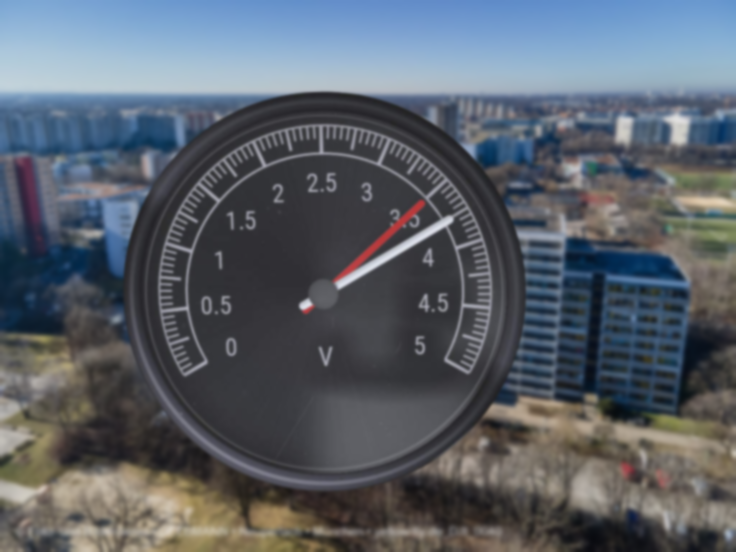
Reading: 3.75 V
